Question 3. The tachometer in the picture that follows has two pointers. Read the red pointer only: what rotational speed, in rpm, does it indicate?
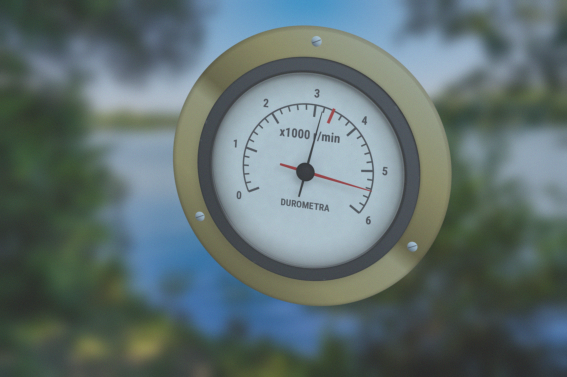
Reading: 5400 rpm
